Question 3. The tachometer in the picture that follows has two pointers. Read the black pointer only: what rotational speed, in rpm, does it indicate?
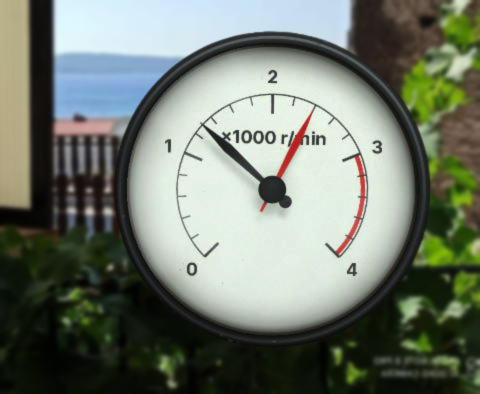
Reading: 1300 rpm
